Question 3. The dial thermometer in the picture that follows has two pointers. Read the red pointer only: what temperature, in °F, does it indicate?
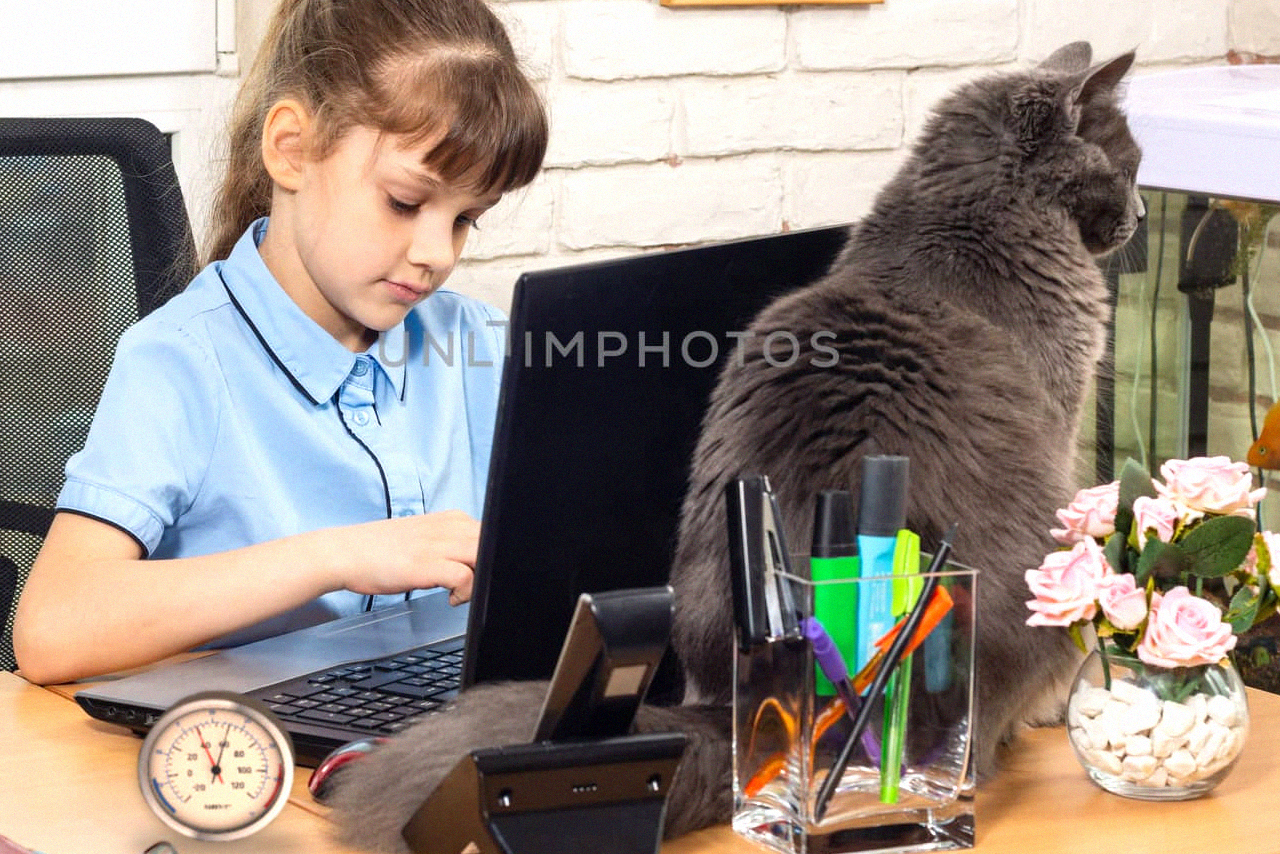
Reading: 40 °F
